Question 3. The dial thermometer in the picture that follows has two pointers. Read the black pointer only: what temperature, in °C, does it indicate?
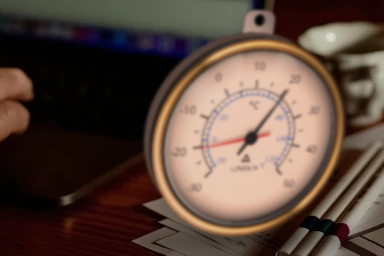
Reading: 20 °C
